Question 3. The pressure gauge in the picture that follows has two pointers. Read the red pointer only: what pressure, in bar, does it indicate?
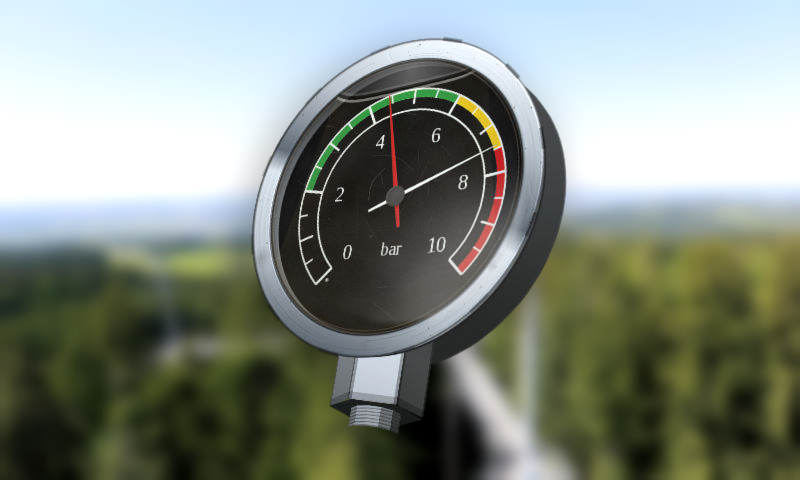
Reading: 4.5 bar
